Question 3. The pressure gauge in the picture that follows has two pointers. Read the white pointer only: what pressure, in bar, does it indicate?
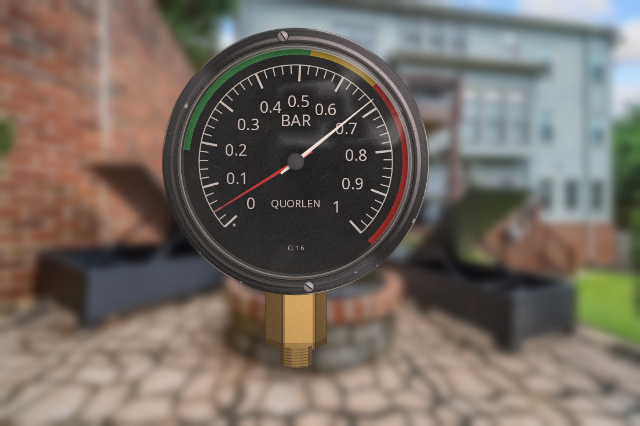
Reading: 0.68 bar
